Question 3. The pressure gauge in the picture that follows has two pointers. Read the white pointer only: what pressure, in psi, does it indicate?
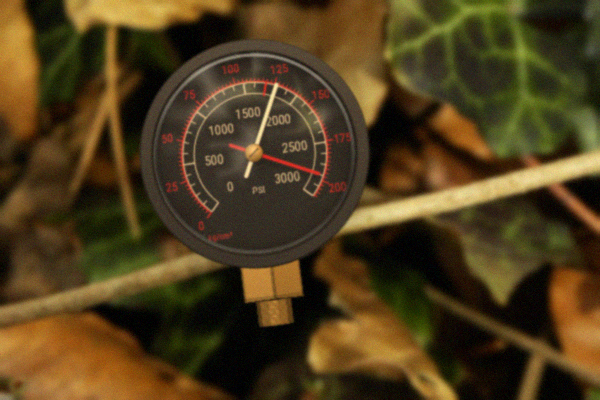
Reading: 1800 psi
